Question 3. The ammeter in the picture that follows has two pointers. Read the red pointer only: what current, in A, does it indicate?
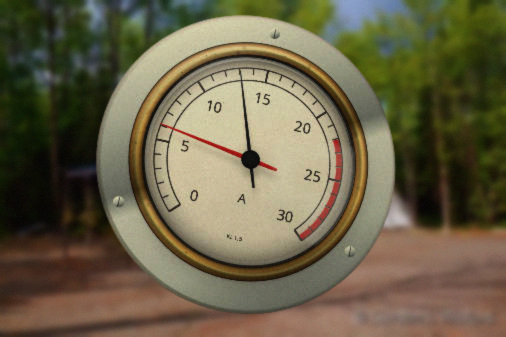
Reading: 6 A
